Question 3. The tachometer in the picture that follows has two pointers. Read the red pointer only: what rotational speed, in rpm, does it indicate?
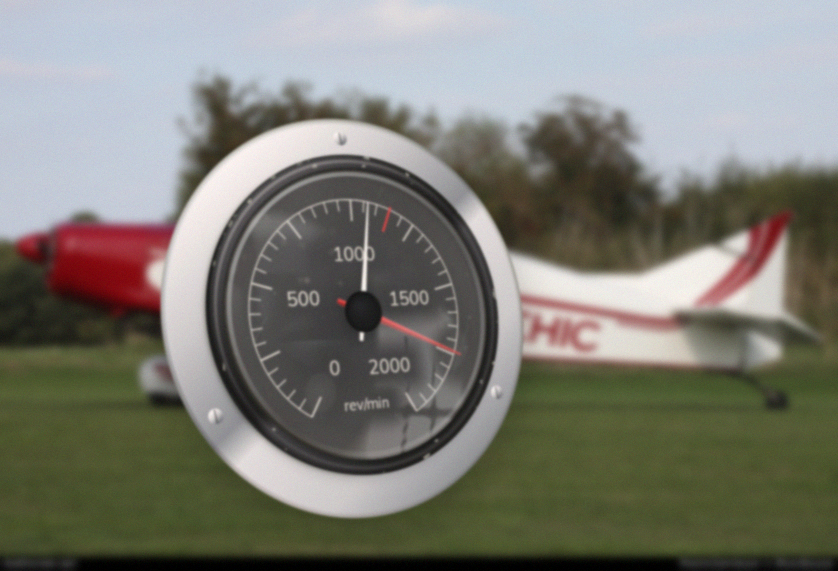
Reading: 1750 rpm
